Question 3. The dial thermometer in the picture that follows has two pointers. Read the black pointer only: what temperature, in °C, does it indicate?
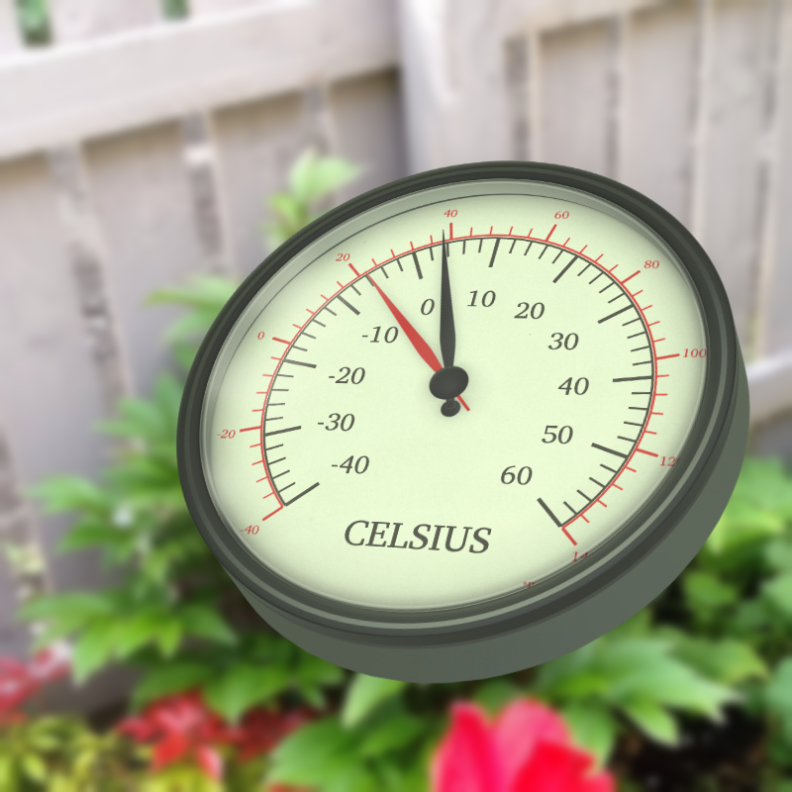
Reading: 4 °C
